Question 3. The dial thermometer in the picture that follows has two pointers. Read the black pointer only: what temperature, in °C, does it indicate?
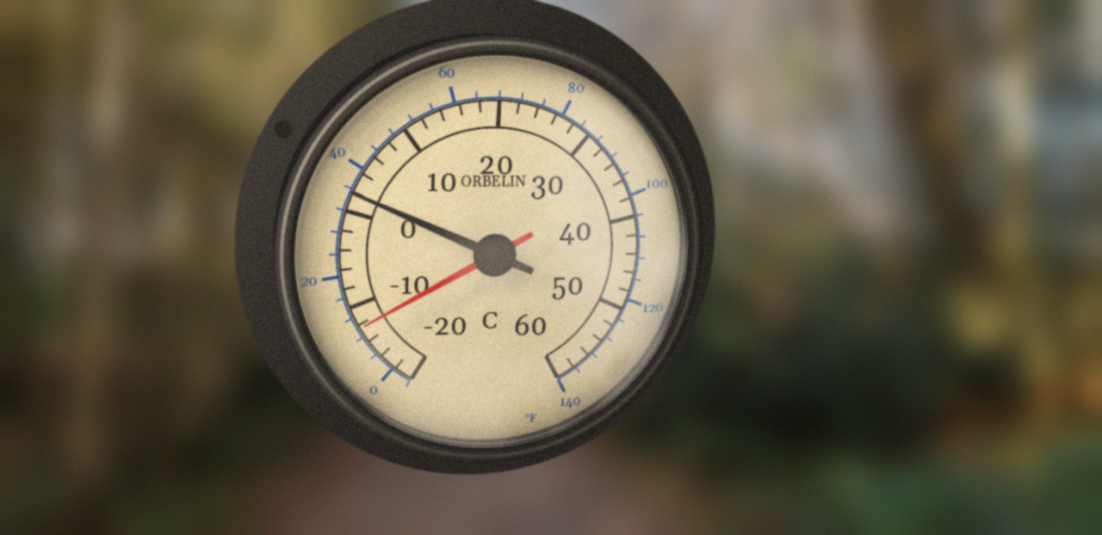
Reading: 2 °C
